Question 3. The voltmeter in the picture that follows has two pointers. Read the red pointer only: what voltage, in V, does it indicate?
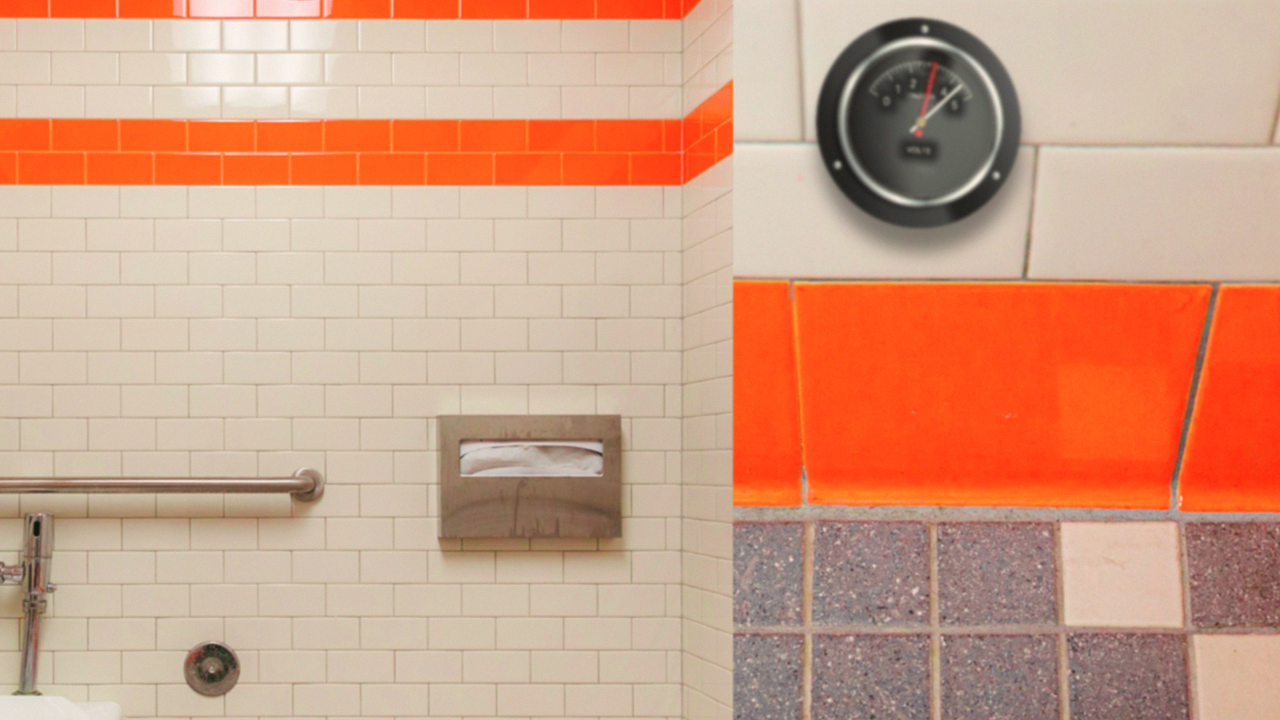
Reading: 3 V
